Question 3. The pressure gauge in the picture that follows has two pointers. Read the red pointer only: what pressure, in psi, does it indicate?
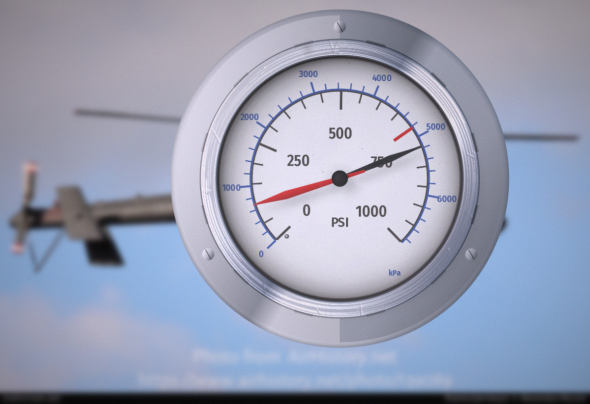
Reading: 100 psi
